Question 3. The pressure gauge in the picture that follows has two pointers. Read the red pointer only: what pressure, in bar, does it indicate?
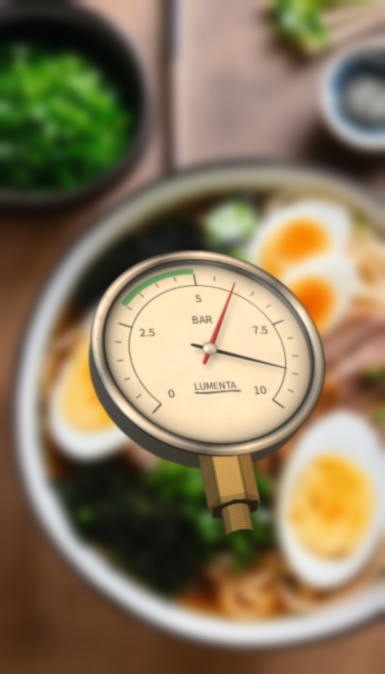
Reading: 6 bar
